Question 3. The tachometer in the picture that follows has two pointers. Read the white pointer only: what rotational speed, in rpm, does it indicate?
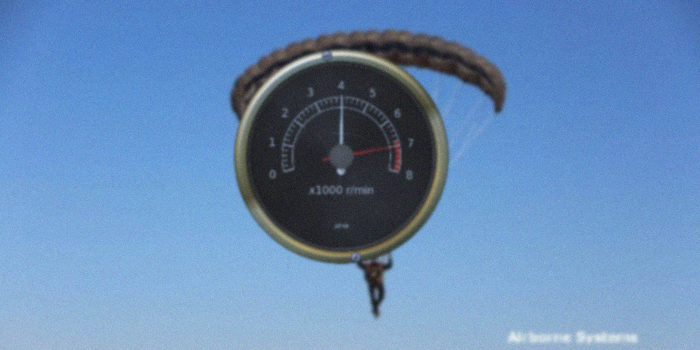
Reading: 4000 rpm
